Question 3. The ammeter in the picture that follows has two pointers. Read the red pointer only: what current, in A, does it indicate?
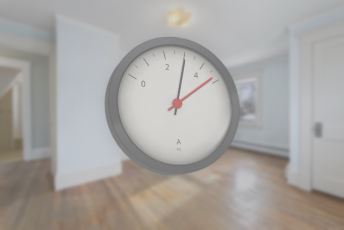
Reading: 4.75 A
